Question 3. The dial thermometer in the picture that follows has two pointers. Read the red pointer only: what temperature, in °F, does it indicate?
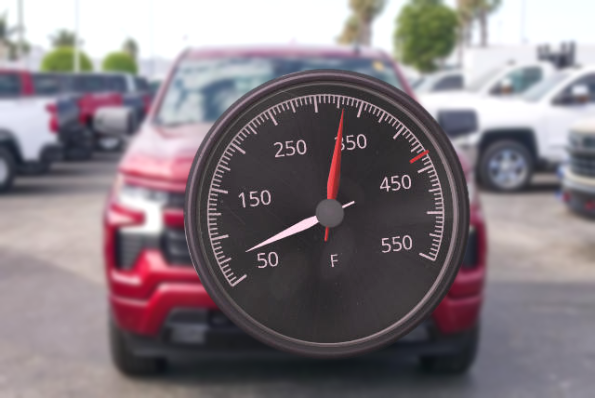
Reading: 330 °F
